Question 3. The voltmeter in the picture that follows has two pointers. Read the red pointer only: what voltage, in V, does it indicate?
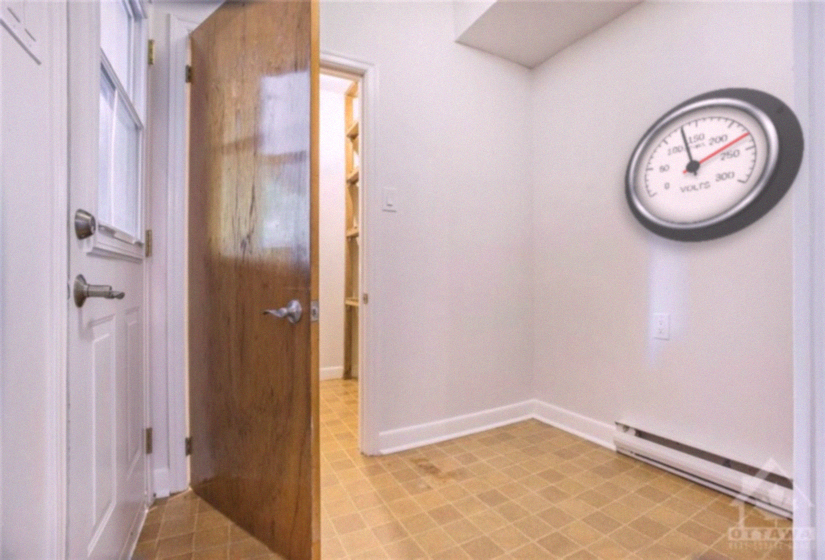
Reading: 230 V
